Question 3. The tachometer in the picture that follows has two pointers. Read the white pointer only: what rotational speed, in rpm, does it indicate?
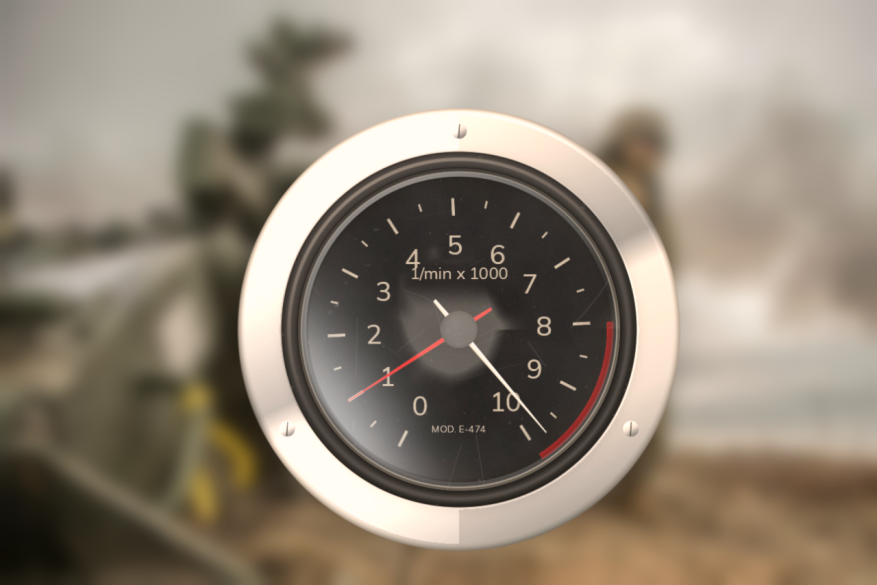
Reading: 9750 rpm
